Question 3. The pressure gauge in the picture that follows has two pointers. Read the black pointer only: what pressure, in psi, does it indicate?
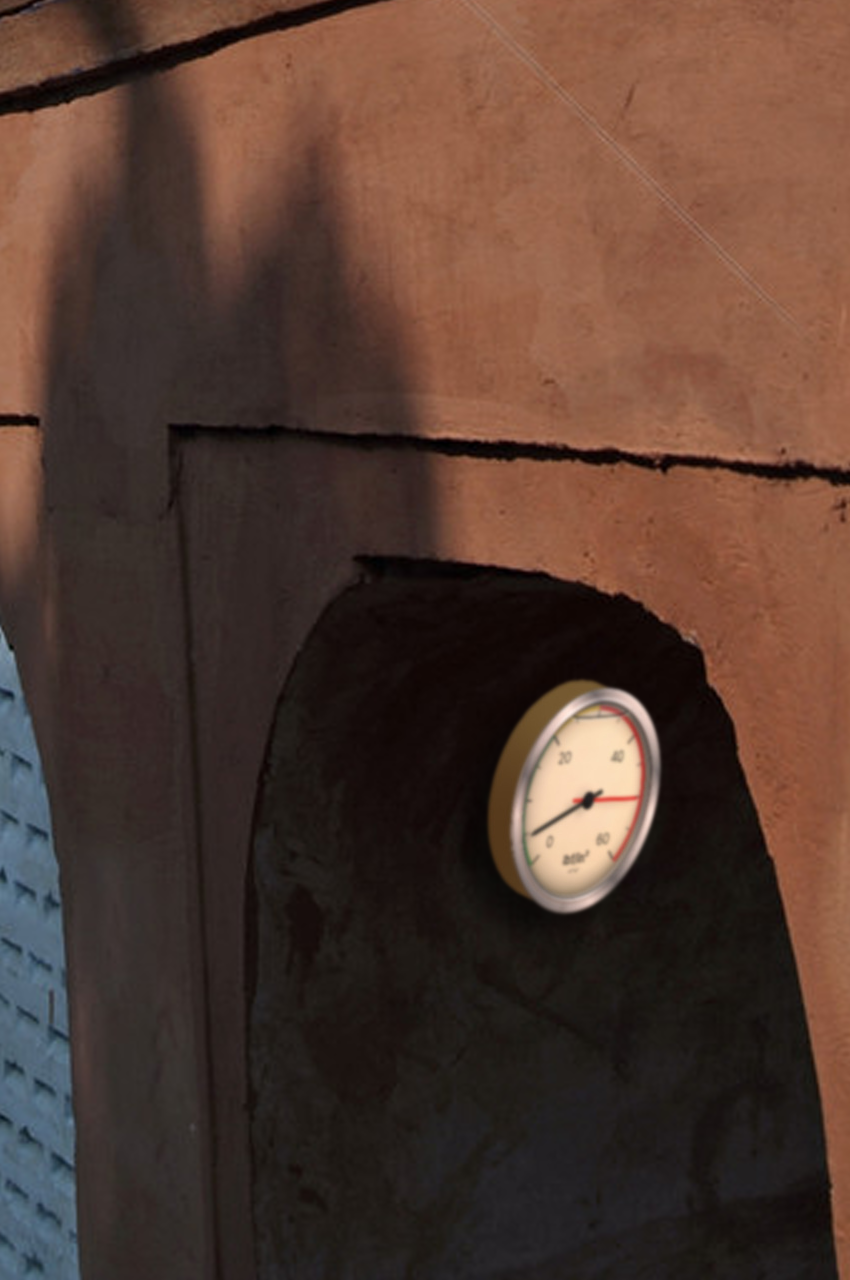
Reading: 5 psi
